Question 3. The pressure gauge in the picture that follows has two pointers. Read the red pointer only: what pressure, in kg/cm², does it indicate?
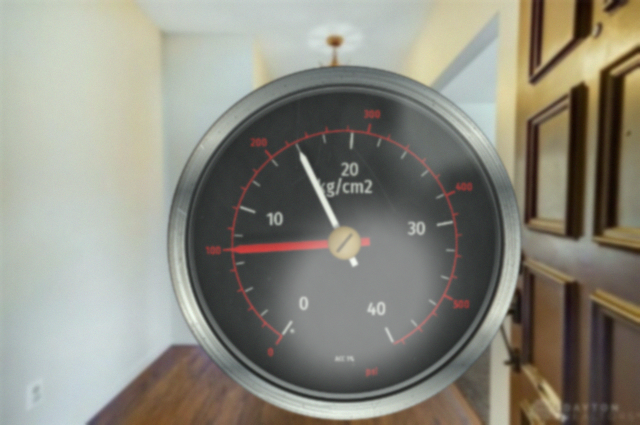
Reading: 7 kg/cm²
